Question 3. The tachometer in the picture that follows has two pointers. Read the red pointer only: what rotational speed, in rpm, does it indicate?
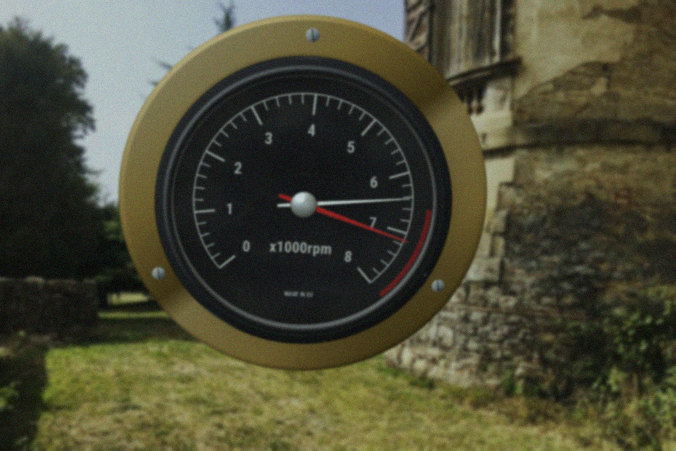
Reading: 7100 rpm
